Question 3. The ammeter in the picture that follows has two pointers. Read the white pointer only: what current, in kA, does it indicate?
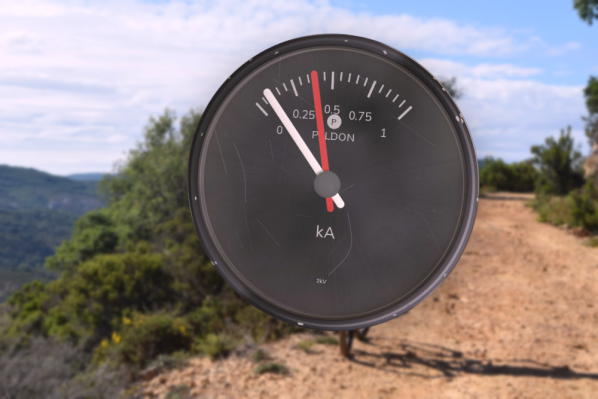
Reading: 0.1 kA
